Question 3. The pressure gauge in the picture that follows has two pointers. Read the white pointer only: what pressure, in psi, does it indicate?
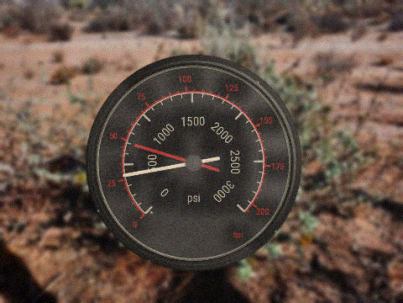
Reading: 400 psi
